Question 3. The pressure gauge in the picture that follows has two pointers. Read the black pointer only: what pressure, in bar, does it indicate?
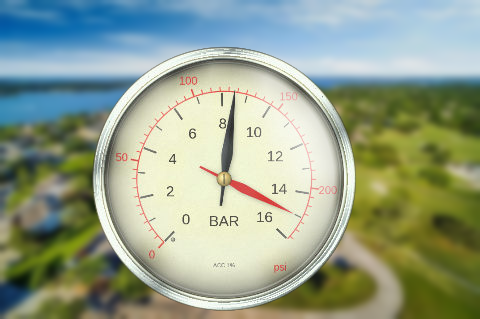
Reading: 8.5 bar
